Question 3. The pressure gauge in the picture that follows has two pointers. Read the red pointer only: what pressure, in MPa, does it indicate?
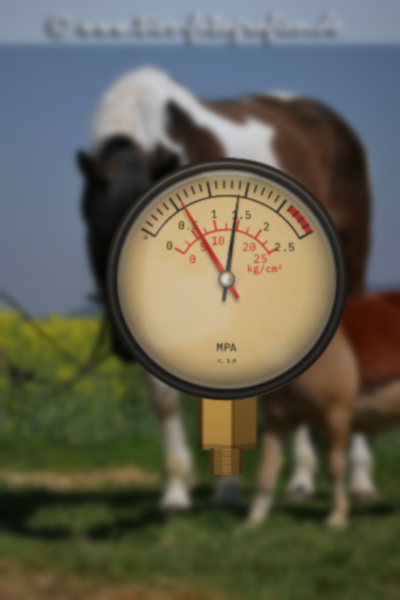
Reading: 0.6 MPa
